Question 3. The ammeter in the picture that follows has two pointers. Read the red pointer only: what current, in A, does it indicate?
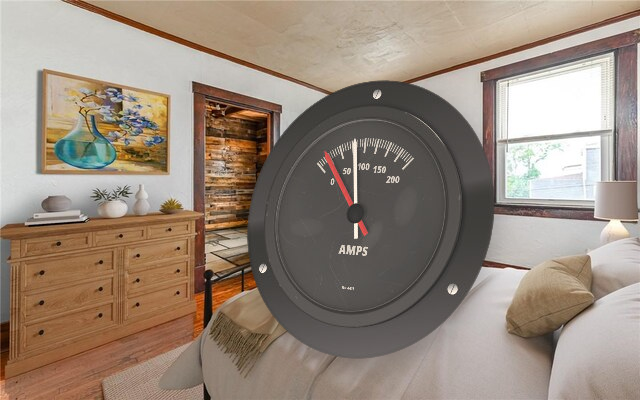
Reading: 25 A
